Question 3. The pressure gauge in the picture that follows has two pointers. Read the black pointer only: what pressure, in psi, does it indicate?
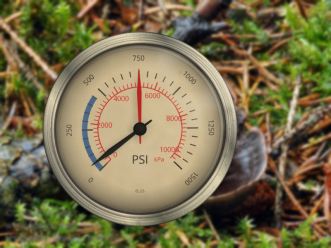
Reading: 50 psi
